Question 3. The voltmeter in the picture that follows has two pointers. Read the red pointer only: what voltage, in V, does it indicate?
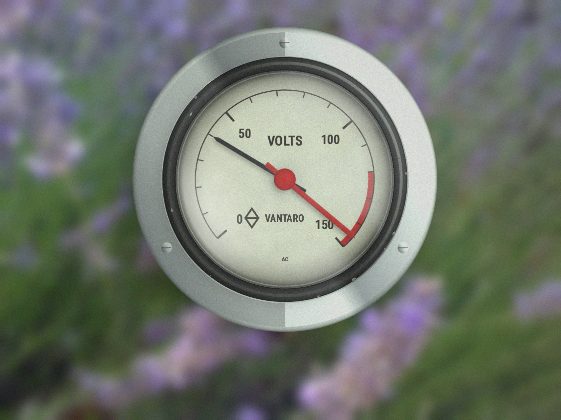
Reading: 145 V
